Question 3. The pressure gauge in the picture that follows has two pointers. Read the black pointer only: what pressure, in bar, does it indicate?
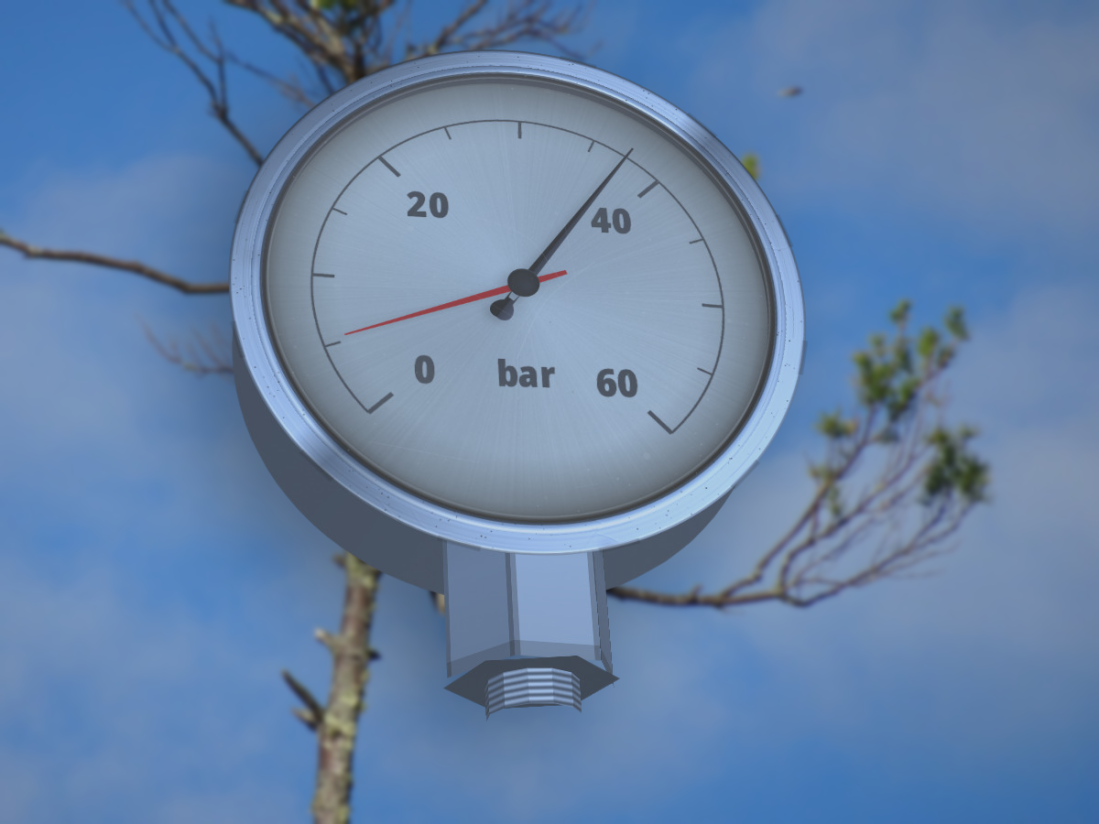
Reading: 37.5 bar
